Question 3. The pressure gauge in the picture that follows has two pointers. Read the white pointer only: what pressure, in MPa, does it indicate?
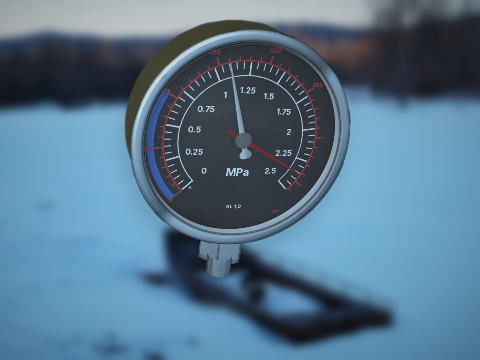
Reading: 1.1 MPa
